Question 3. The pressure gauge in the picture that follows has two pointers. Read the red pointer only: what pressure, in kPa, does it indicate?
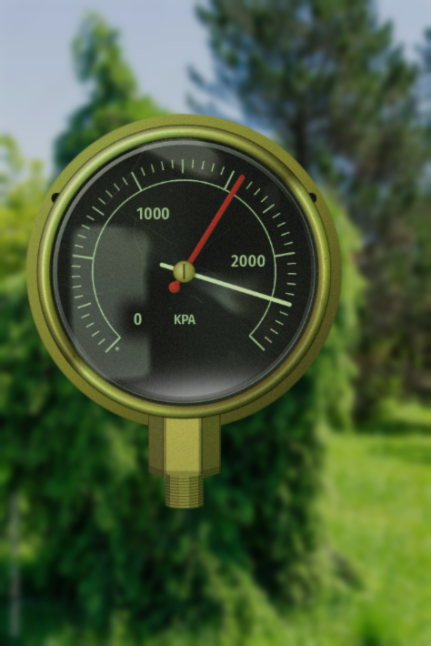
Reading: 1550 kPa
